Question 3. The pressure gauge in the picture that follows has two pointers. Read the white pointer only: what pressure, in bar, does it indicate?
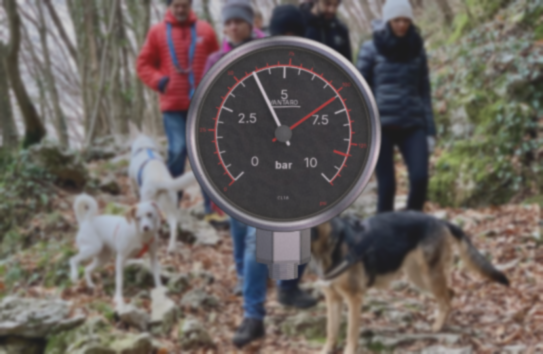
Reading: 4 bar
